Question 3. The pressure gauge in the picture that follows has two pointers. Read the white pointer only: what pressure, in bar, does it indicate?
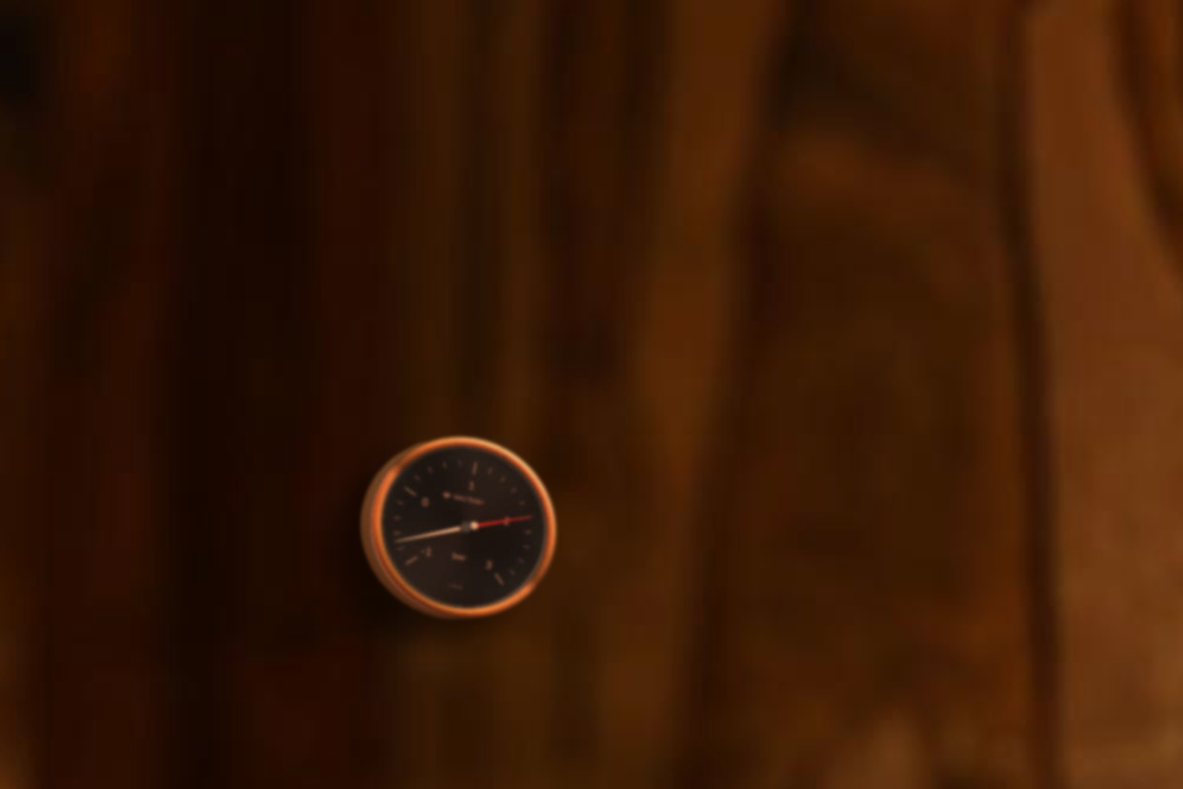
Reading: -0.7 bar
